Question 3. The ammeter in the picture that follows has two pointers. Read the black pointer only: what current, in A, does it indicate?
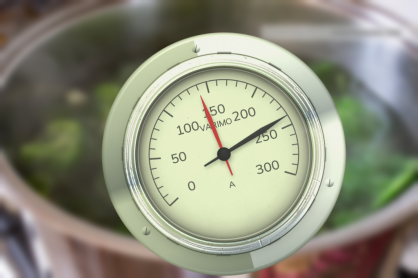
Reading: 240 A
